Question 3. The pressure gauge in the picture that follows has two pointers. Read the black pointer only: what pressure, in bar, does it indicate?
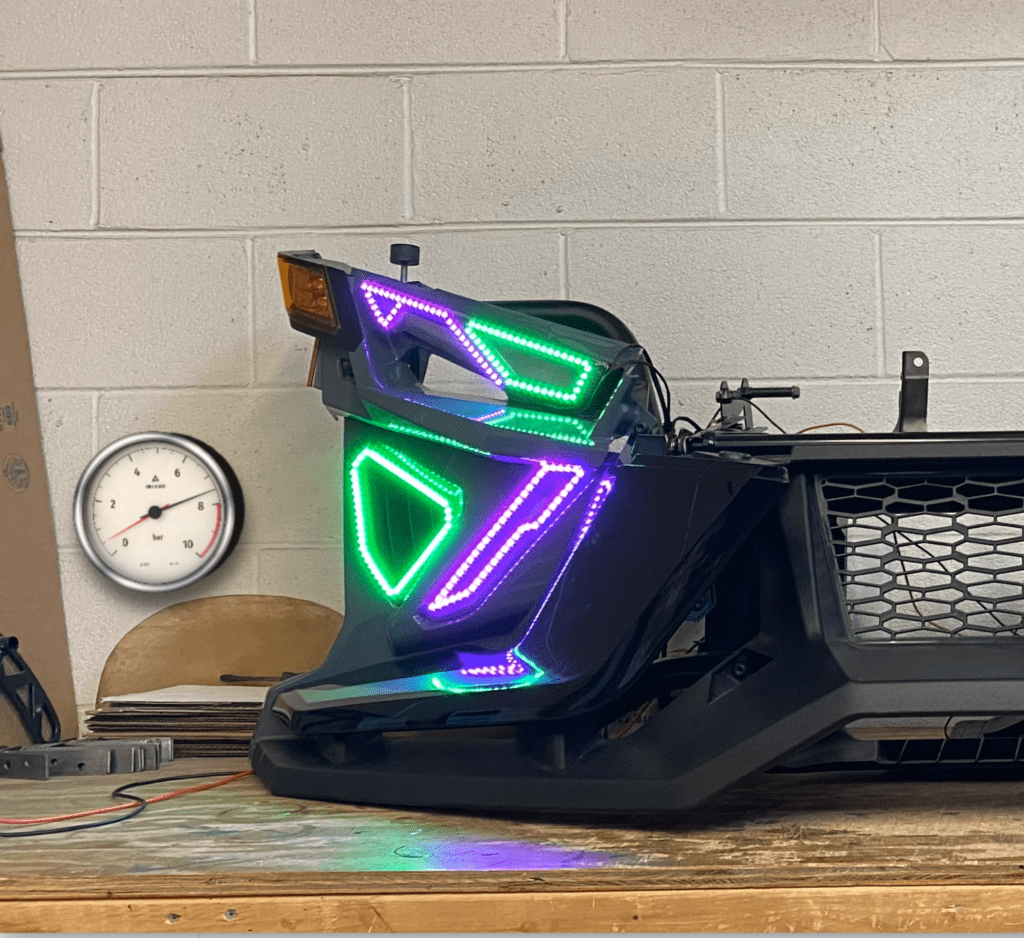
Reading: 7.5 bar
